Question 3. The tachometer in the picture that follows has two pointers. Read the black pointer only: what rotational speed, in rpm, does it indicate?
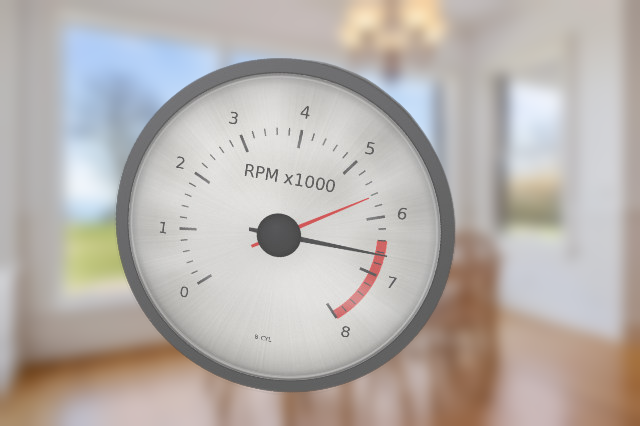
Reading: 6600 rpm
